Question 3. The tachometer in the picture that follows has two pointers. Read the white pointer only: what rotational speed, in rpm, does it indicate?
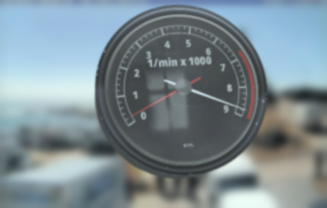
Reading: 8800 rpm
